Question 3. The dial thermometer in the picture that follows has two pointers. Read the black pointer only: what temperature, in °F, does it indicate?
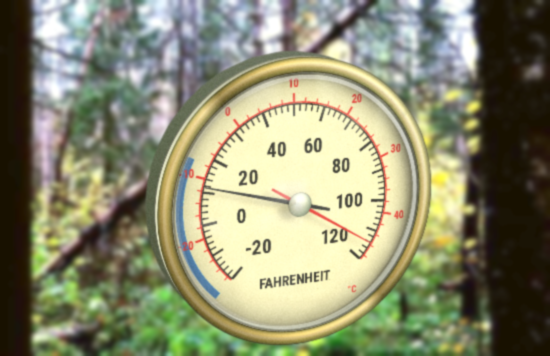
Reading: 12 °F
